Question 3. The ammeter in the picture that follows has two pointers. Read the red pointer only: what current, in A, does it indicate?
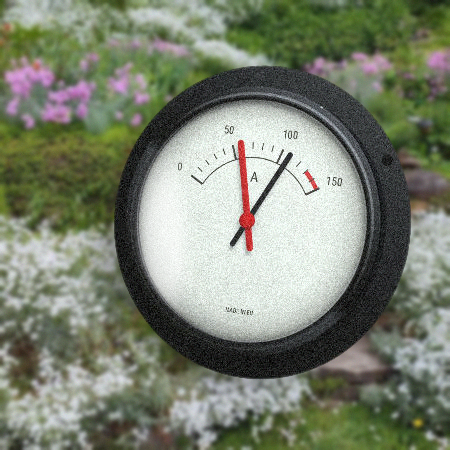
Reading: 60 A
